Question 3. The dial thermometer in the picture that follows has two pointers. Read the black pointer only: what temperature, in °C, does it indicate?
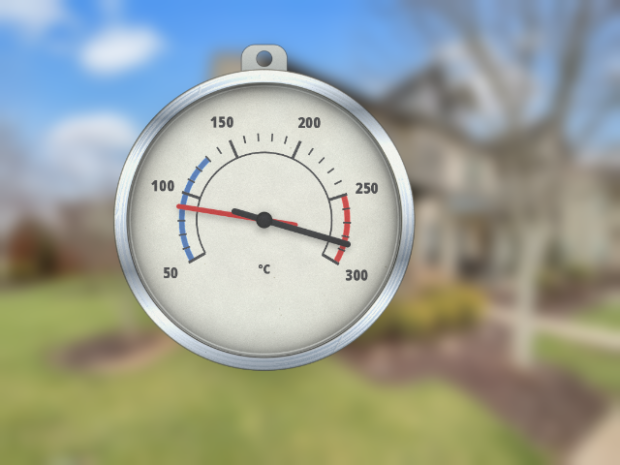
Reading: 285 °C
